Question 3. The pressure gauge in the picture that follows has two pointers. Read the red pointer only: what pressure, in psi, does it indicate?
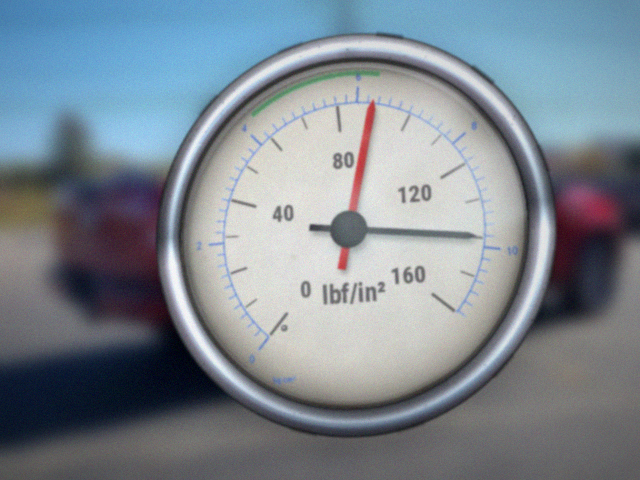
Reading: 90 psi
